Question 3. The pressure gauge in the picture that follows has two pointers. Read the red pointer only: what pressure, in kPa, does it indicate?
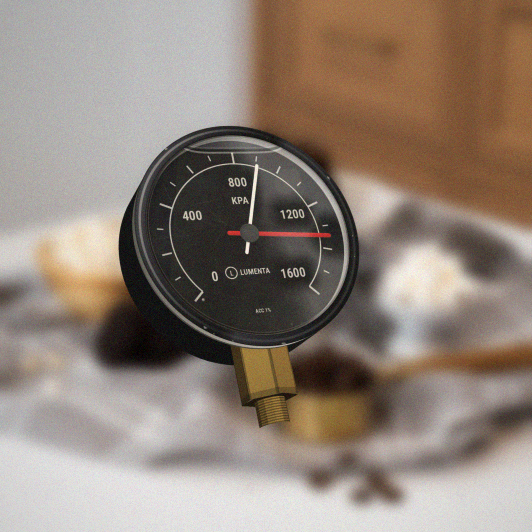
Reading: 1350 kPa
